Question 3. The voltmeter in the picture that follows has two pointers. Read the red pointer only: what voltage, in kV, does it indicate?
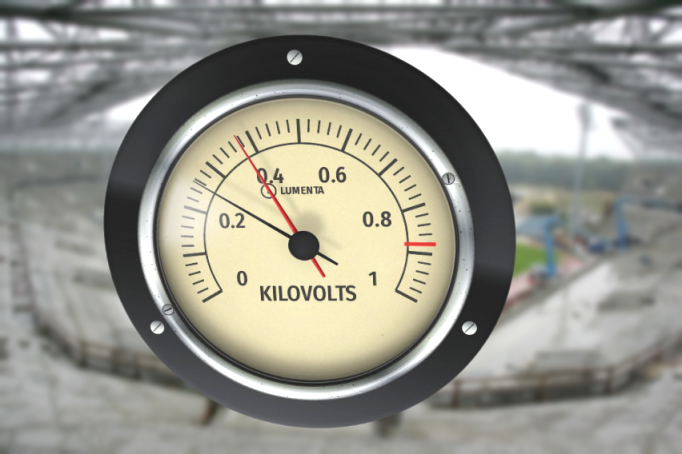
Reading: 0.38 kV
